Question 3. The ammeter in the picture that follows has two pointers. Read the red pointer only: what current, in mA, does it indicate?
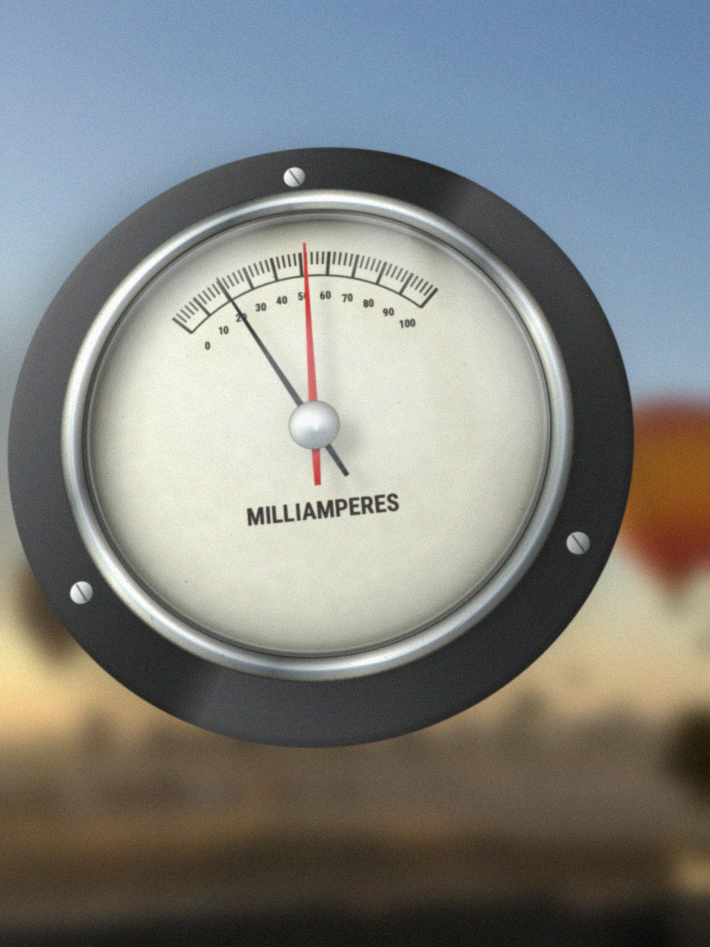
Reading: 52 mA
